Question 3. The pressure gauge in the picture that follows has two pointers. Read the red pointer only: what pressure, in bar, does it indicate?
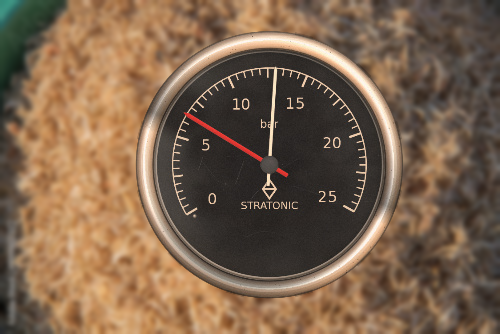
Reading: 6.5 bar
